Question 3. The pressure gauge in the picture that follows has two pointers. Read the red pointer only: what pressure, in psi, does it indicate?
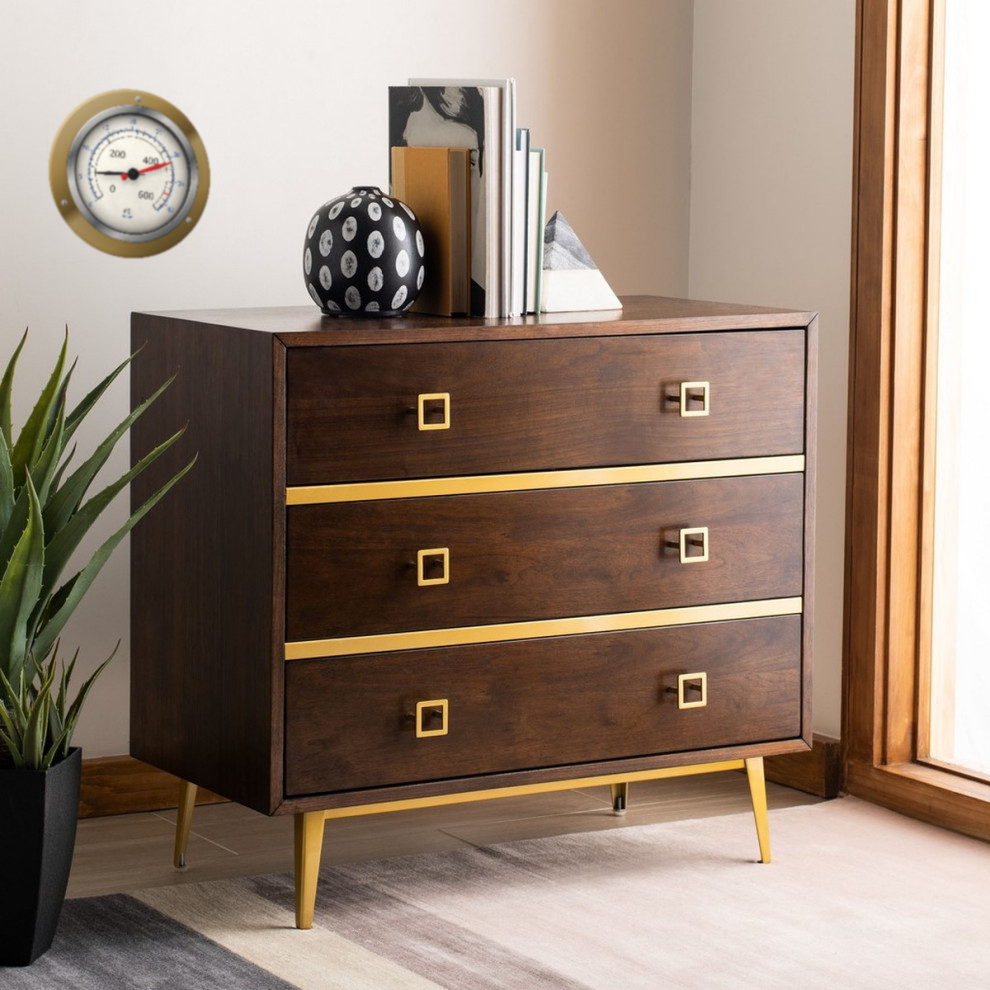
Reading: 440 psi
